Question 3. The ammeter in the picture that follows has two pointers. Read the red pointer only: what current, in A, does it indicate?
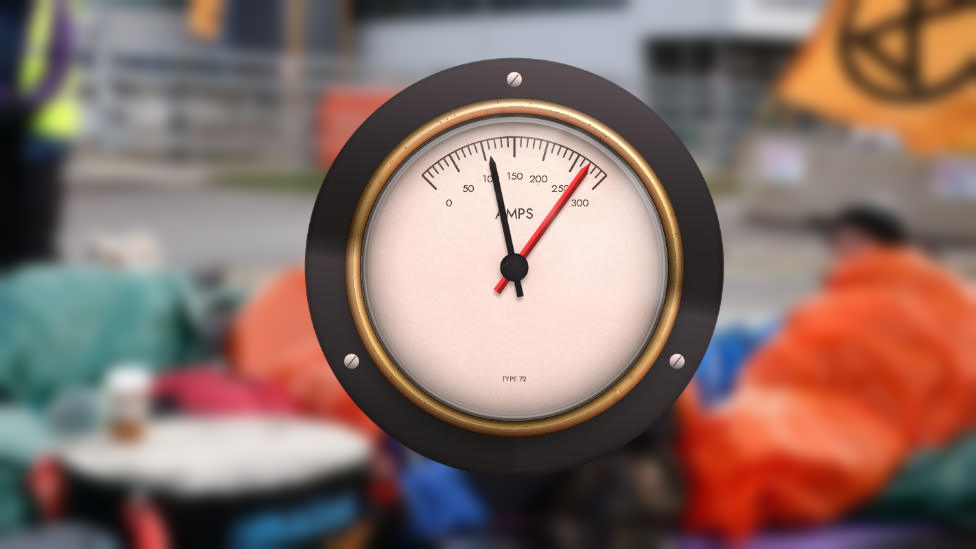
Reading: 270 A
